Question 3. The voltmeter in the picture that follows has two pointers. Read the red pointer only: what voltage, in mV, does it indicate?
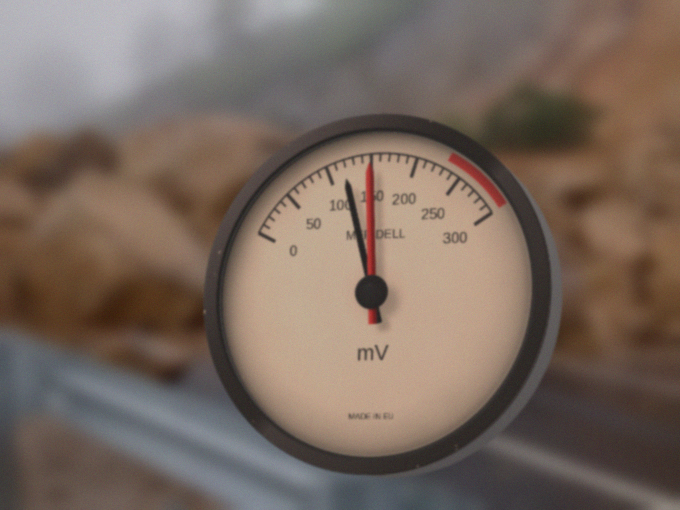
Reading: 150 mV
